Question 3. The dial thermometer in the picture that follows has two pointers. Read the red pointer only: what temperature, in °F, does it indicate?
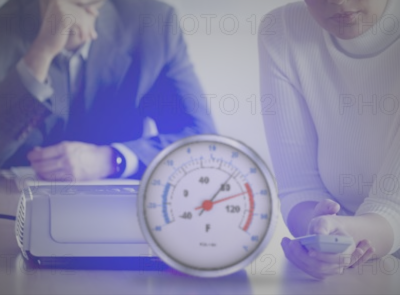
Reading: 100 °F
